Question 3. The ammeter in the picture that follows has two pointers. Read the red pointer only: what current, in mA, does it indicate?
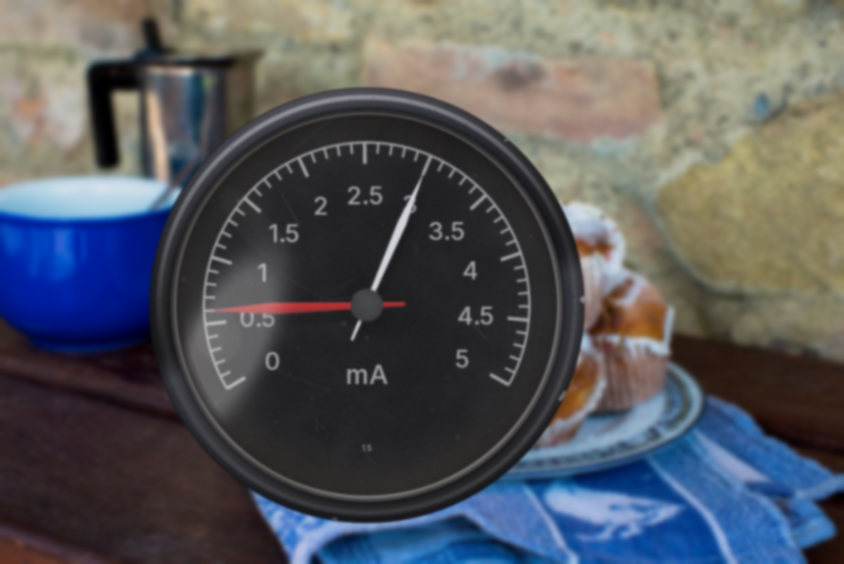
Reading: 0.6 mA
